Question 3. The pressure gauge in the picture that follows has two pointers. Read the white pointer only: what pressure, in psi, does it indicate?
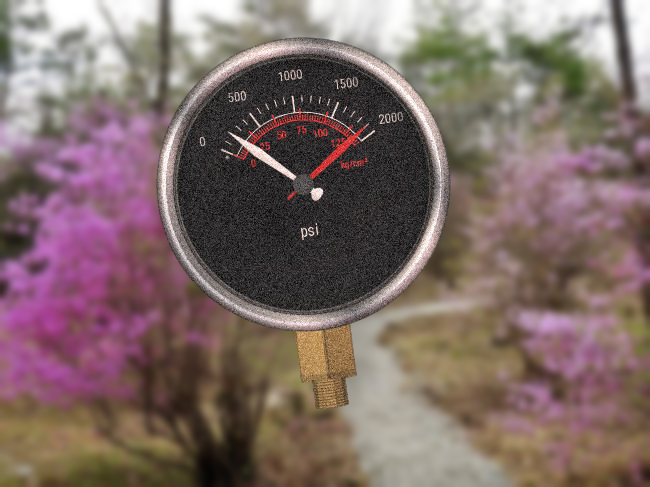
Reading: 200 psi
